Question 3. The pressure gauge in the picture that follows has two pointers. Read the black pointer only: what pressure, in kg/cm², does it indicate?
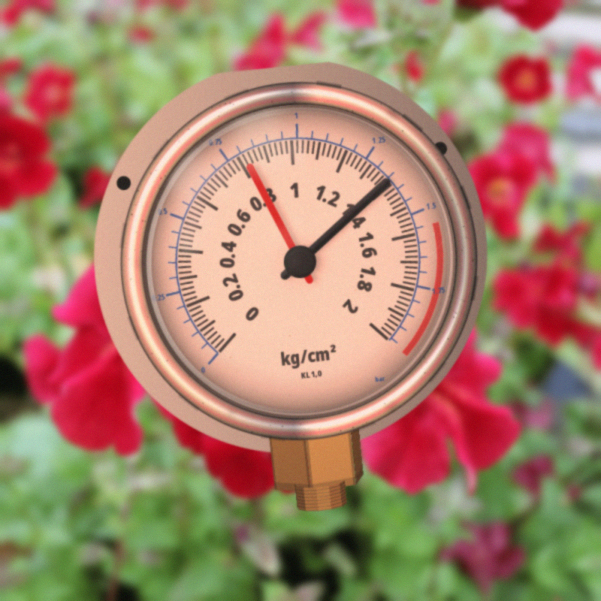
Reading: 1.38 kg/cm²
